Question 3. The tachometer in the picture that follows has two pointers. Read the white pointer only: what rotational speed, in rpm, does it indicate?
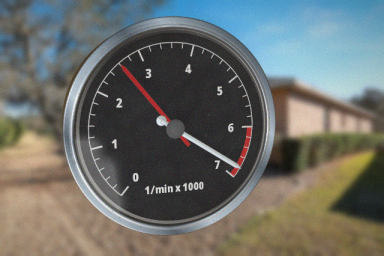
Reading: 6800 rpm
